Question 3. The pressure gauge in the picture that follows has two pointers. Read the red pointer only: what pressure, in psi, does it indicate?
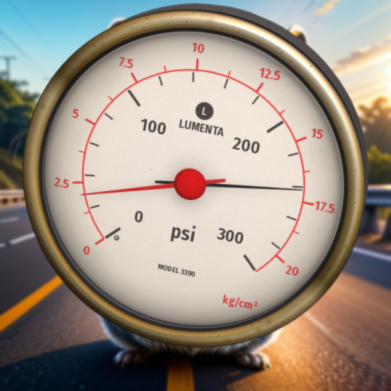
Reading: 30 psi
